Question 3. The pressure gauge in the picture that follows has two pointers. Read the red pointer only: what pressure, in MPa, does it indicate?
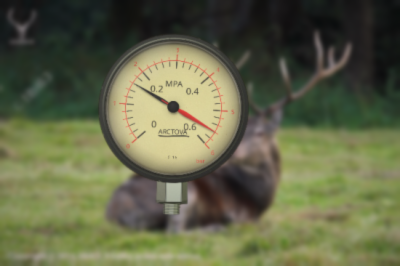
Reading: 0.56 MPa
